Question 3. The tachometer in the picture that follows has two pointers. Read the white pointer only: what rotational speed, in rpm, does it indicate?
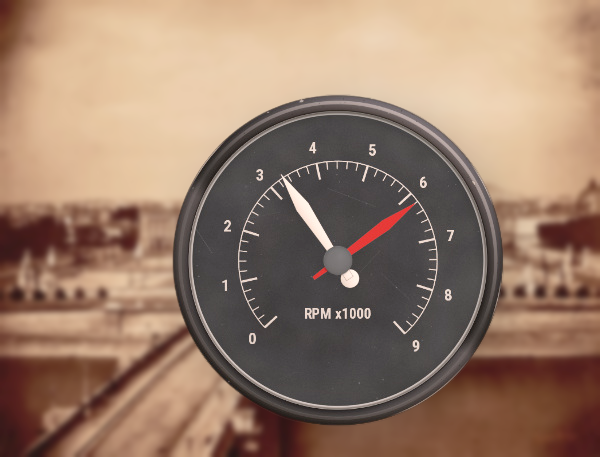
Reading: 3300 rpm
